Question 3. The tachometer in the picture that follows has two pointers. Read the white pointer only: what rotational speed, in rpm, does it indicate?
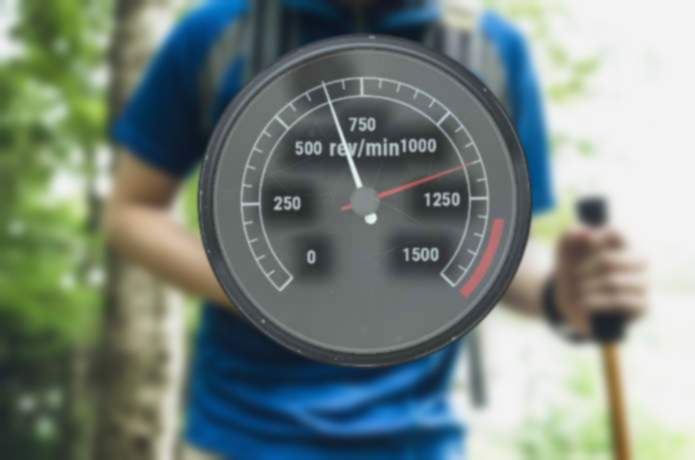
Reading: 650 rpm
